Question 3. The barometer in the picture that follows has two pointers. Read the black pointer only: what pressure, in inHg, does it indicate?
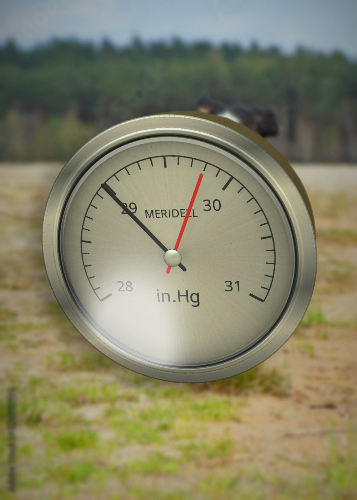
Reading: 29 inHg
